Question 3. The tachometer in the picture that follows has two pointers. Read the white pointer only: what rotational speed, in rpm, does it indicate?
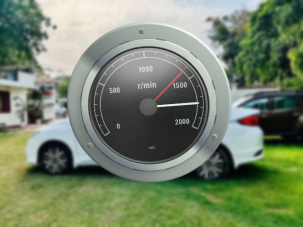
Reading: 1750 rpm
